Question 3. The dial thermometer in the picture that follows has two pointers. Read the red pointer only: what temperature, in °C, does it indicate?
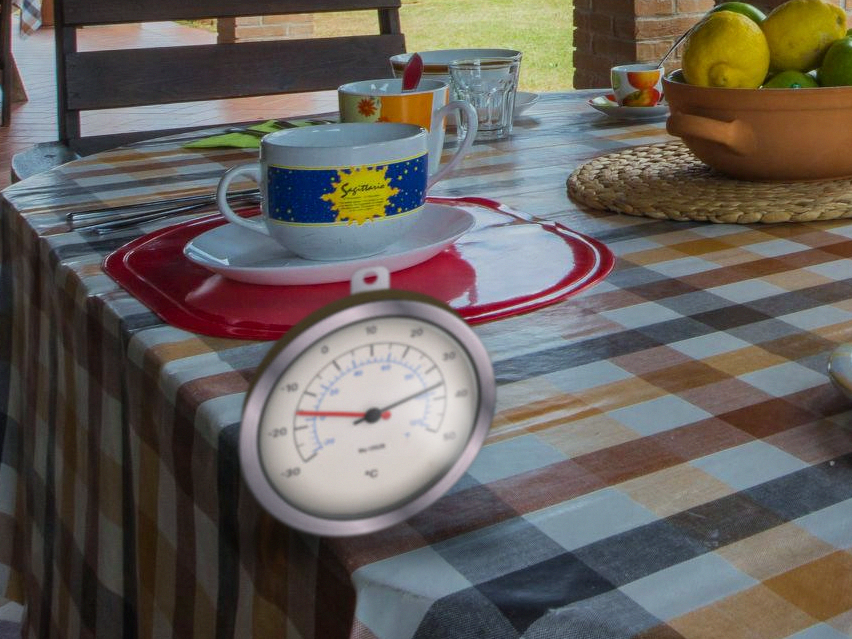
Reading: -15 °C
